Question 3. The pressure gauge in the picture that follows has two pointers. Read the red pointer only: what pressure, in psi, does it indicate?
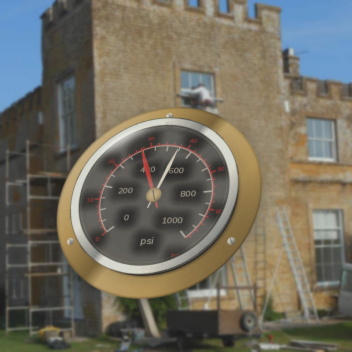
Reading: 400 psi
